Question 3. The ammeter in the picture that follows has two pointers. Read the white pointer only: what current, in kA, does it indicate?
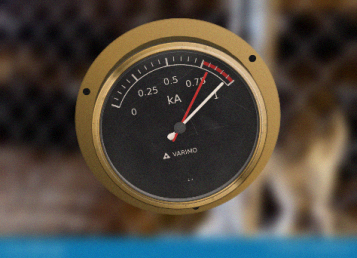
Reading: 0.95 kA
